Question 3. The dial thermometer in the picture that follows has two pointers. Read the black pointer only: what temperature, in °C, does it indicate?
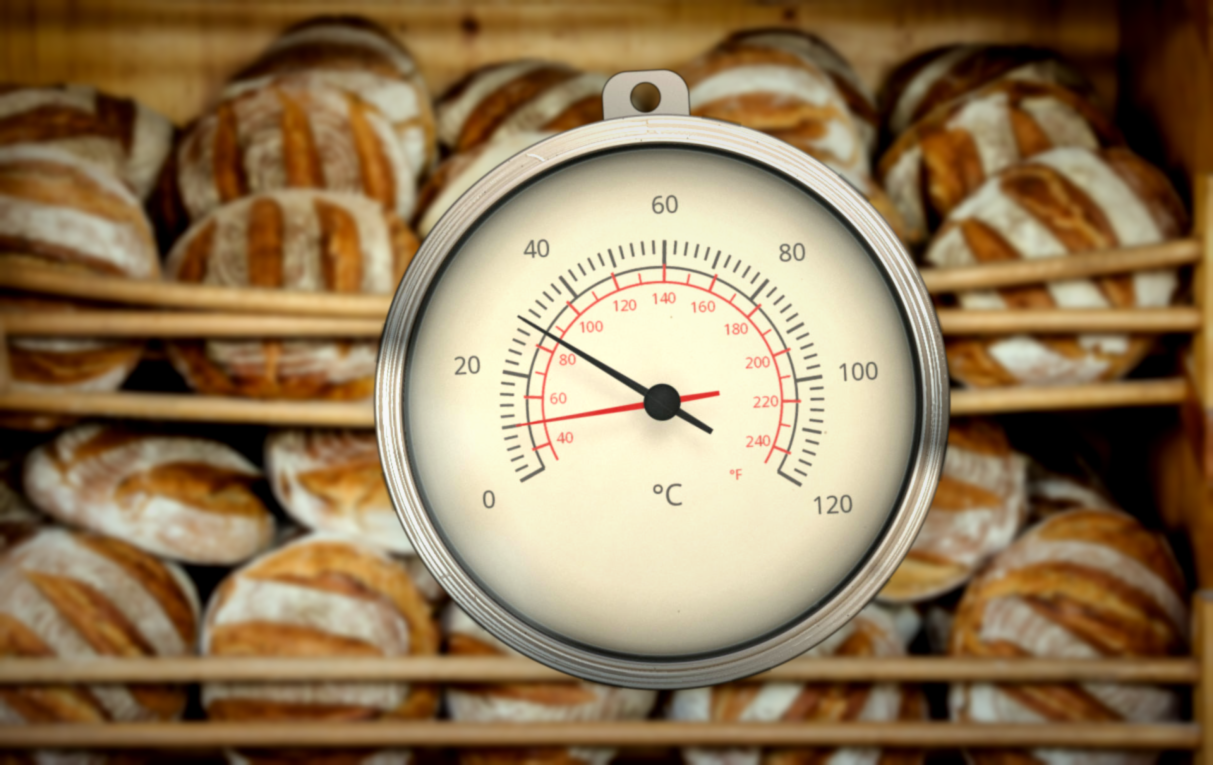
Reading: 30 °C
